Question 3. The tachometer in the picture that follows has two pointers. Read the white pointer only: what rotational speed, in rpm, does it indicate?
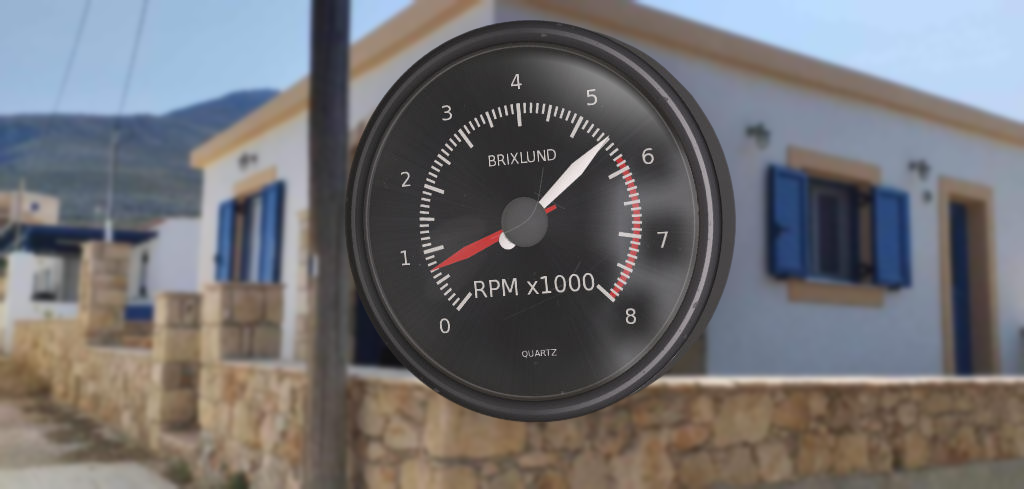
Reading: 5500 rpm
